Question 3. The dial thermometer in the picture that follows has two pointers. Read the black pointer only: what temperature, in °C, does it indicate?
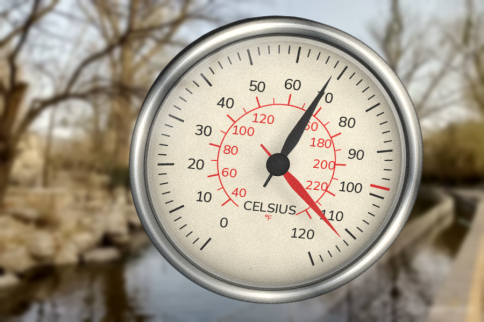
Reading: 68 °C
